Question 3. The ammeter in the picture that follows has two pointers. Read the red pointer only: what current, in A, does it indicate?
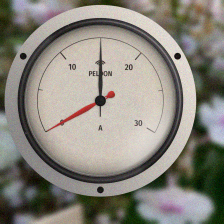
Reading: 0 A
